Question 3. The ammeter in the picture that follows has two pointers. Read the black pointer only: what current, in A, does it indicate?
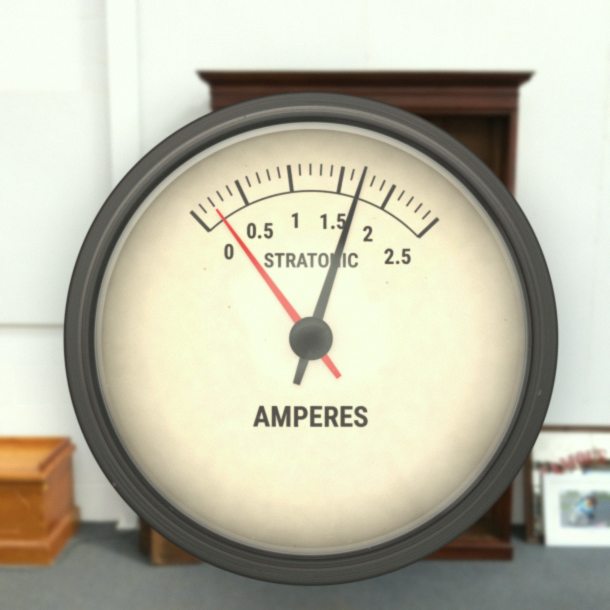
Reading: 1.7 A
